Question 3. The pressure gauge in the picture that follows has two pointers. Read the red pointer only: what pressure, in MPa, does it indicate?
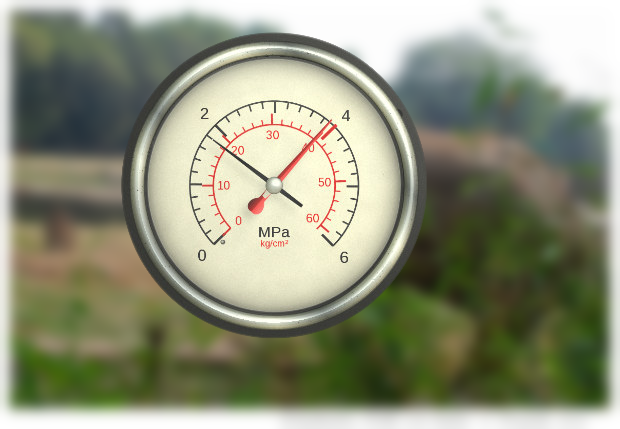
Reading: 3.9 MPa
